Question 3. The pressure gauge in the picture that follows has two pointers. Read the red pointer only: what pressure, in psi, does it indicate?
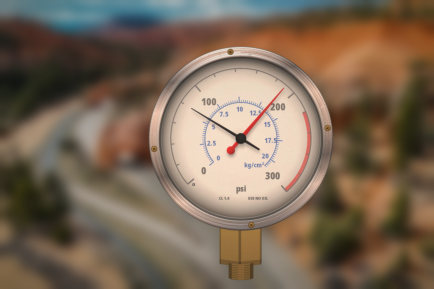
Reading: 190 psi
